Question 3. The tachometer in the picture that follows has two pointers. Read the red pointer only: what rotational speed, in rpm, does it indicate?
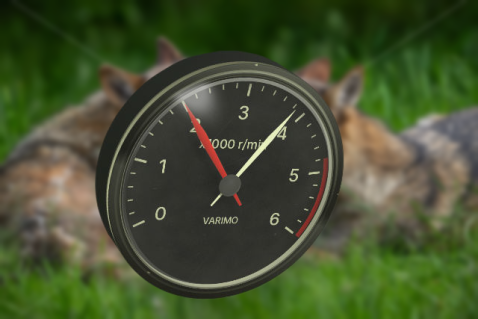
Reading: 2000 rpm
